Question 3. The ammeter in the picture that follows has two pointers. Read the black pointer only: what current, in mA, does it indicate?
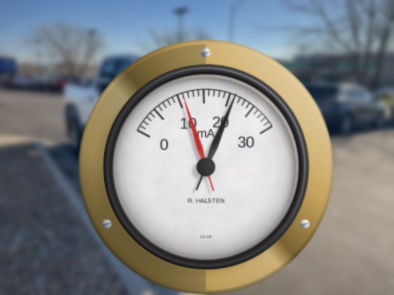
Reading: 21 mA
